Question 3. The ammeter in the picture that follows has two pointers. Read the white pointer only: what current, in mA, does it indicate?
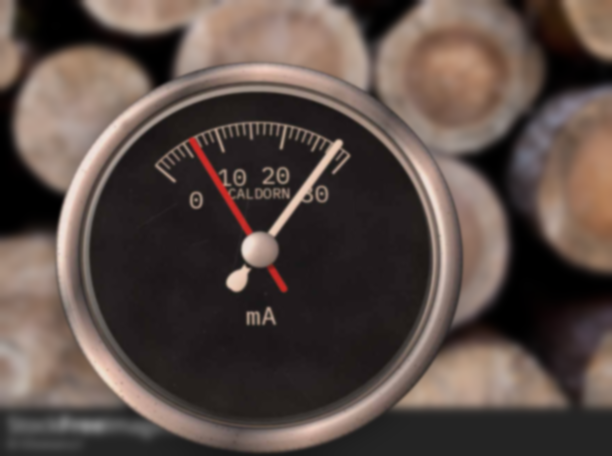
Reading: 28 mA
